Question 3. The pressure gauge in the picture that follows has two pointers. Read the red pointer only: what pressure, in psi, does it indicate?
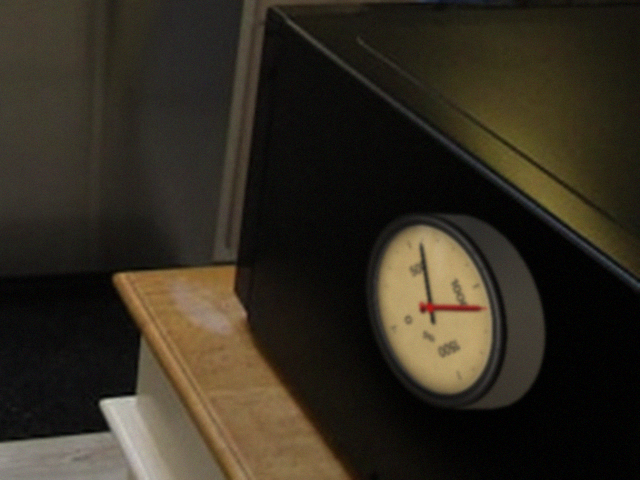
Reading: 1100 psi
